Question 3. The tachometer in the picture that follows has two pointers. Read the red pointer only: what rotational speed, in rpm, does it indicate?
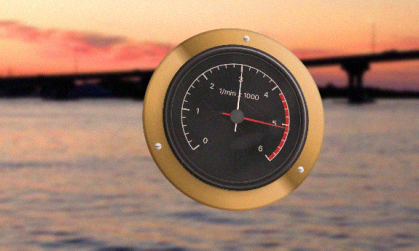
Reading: 5100 rpm
